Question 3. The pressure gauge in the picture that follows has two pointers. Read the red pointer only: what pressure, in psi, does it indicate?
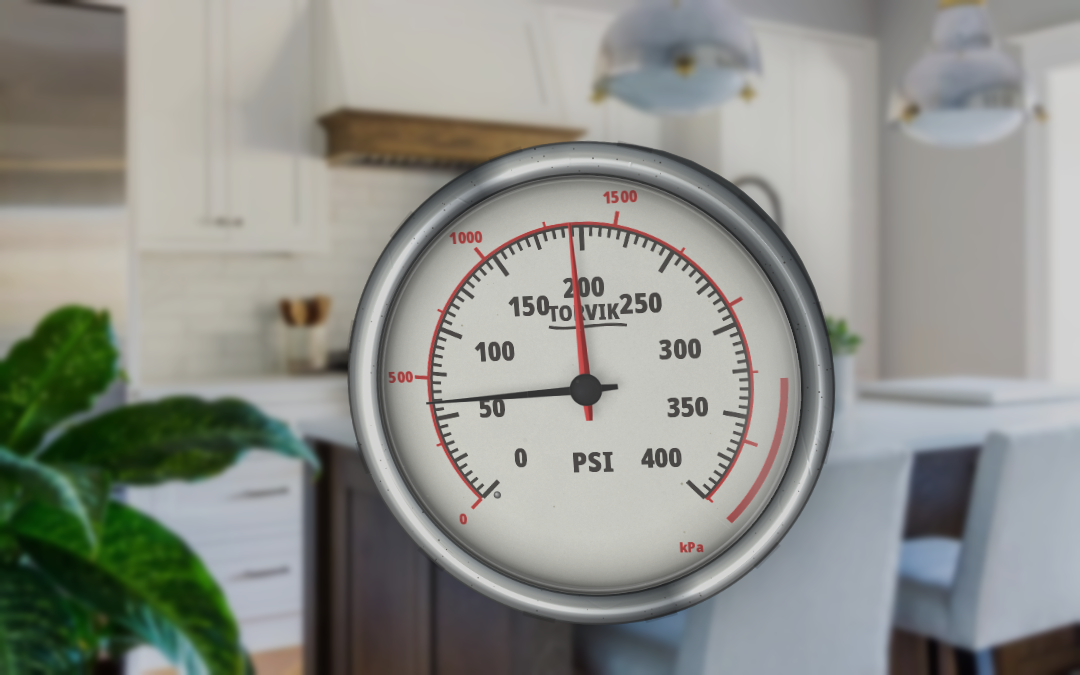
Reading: 195 psi
